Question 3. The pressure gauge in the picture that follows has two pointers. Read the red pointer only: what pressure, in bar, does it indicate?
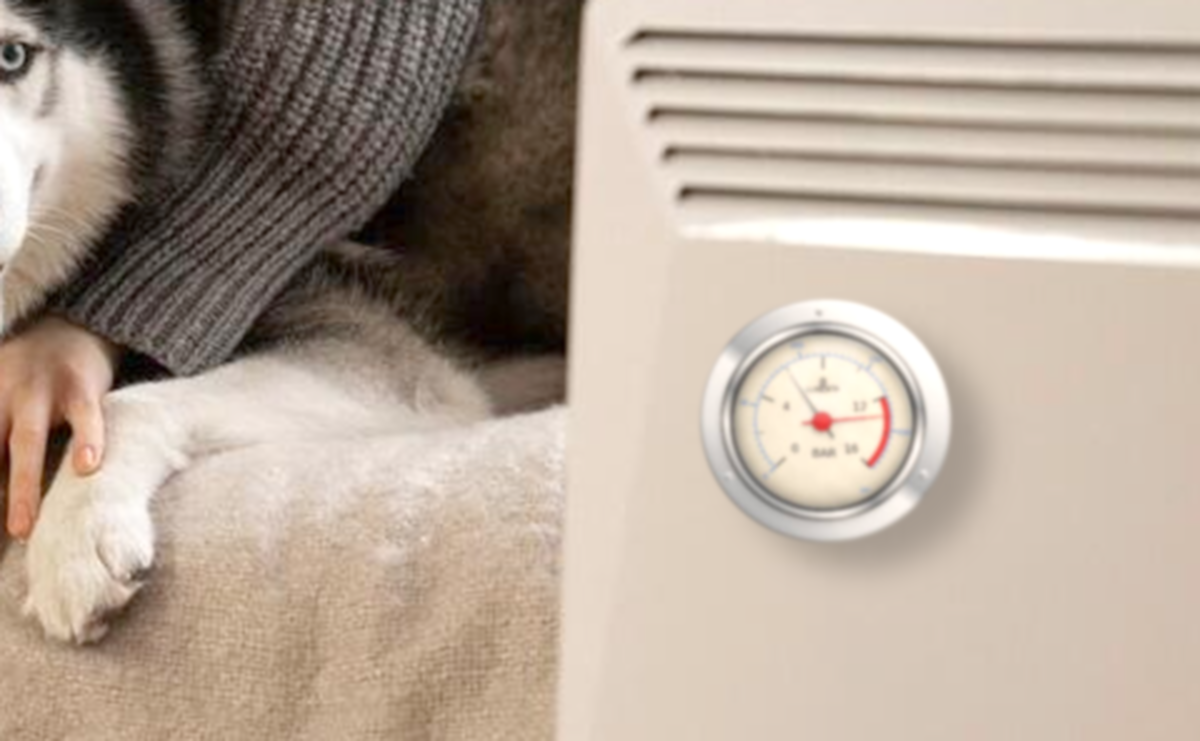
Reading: 13 bar
